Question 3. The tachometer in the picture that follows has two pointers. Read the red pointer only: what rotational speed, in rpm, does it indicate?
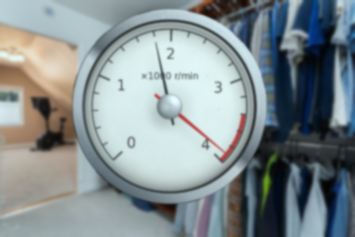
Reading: 3900 rpm
